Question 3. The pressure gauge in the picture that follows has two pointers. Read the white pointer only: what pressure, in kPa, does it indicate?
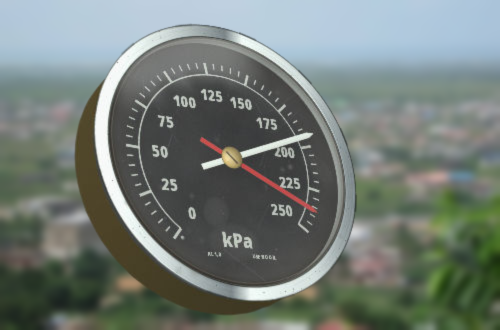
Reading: 195 kPa
